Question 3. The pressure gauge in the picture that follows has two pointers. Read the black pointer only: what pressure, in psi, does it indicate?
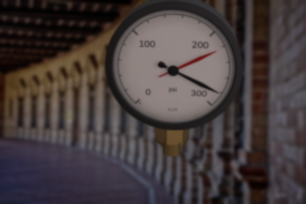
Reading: 280 psi
